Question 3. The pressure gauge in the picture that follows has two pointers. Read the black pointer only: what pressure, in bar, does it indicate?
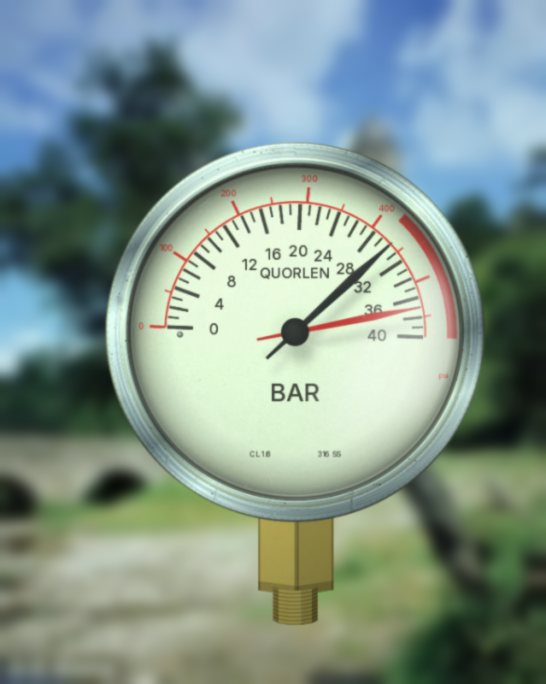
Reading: 30 bar
